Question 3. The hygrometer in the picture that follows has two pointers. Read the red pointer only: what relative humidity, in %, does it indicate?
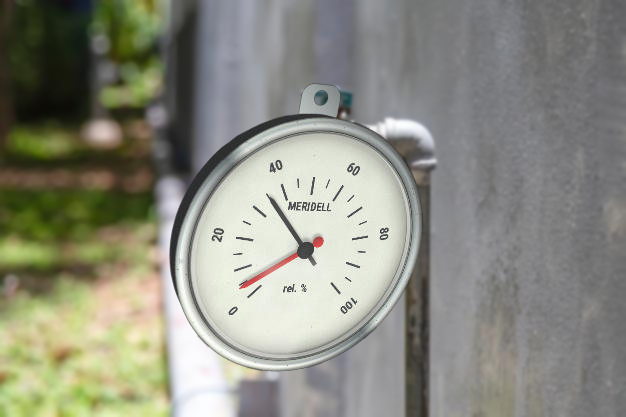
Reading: 5 %
